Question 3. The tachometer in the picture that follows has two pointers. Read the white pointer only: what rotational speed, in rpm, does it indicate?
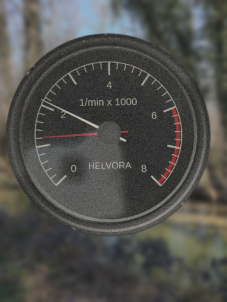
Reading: 2100 rpm
